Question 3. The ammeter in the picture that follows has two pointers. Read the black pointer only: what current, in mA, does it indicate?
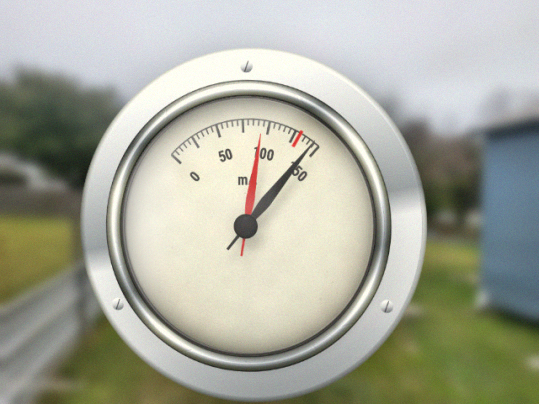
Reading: 145 mA
